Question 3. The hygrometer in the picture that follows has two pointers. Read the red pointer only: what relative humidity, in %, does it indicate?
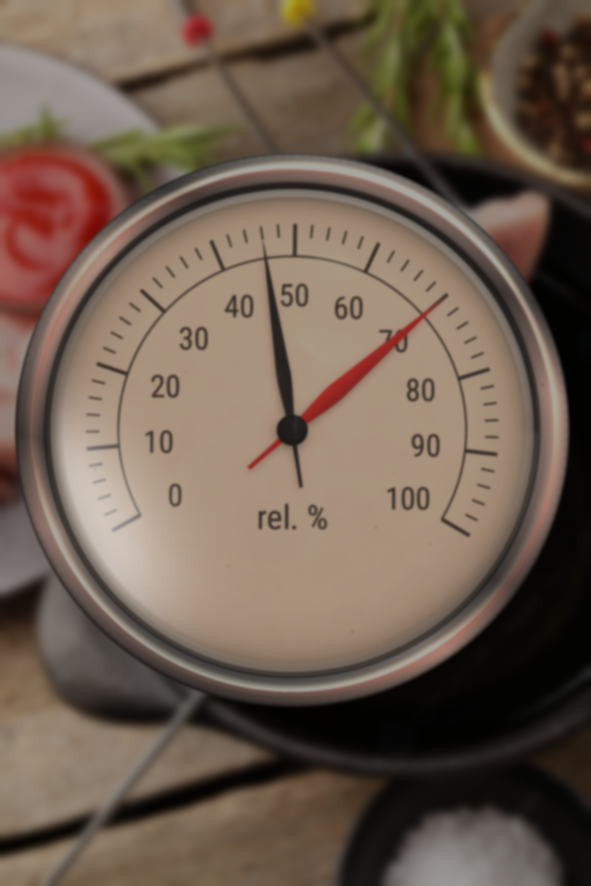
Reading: 70 %
